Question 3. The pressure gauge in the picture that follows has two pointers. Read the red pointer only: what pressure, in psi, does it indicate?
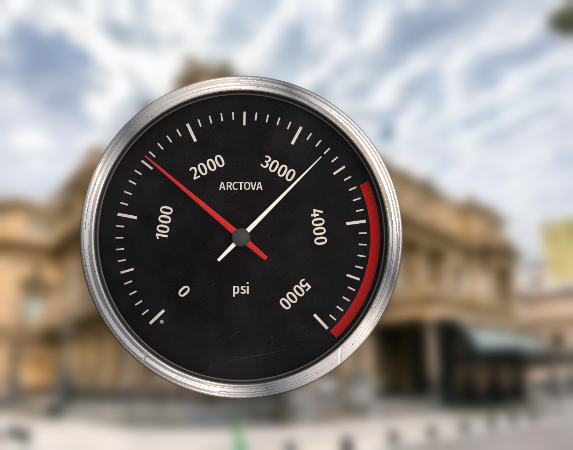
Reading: 1550 psi
